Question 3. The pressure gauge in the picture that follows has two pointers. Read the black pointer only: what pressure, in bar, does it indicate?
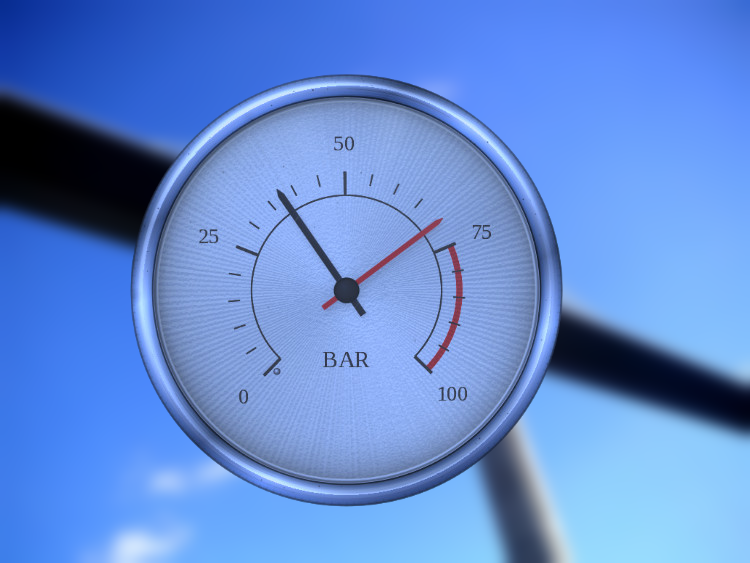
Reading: 37.5 bar
